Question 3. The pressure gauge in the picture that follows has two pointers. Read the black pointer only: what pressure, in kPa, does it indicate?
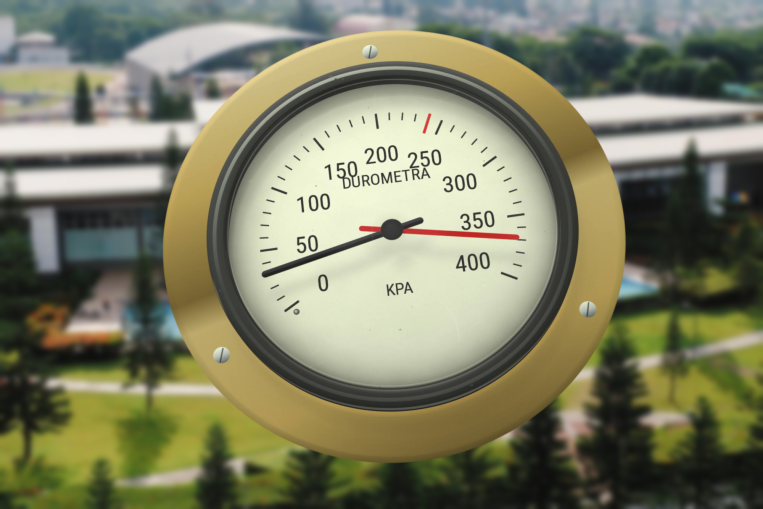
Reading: 30 kPa
